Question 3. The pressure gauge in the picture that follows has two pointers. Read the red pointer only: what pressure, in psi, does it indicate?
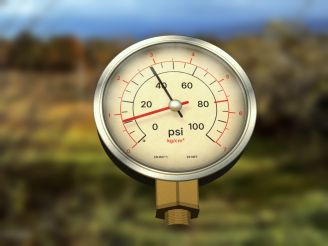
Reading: 10 psi
